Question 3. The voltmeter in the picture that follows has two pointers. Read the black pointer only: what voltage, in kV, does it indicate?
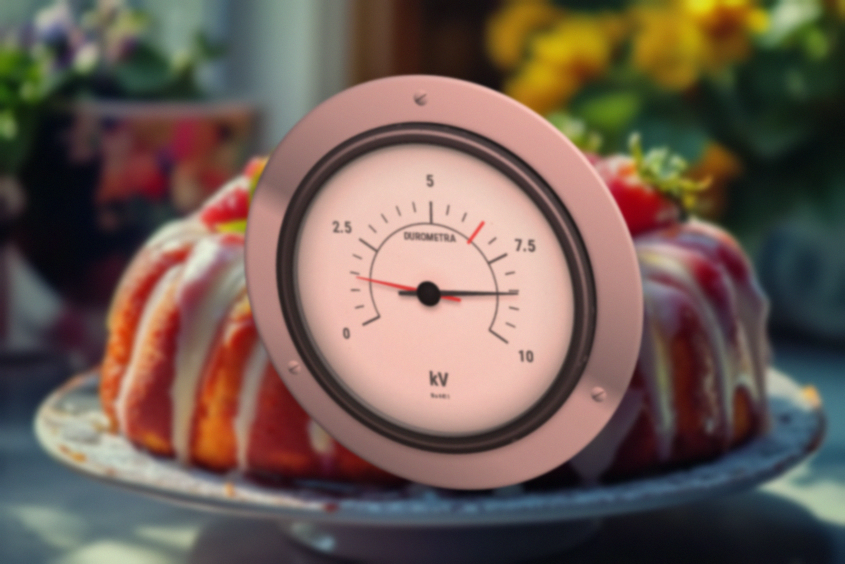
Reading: 8.5 kV
